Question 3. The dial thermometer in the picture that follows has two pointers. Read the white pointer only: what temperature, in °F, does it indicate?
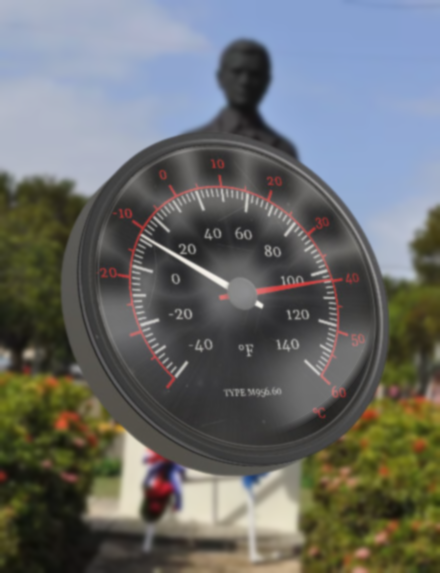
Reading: 10 °F
